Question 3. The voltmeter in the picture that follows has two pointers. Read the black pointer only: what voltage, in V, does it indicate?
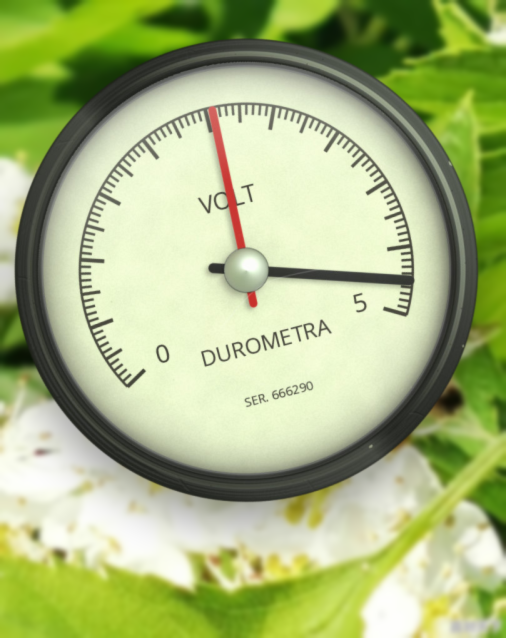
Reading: 4.75 V
